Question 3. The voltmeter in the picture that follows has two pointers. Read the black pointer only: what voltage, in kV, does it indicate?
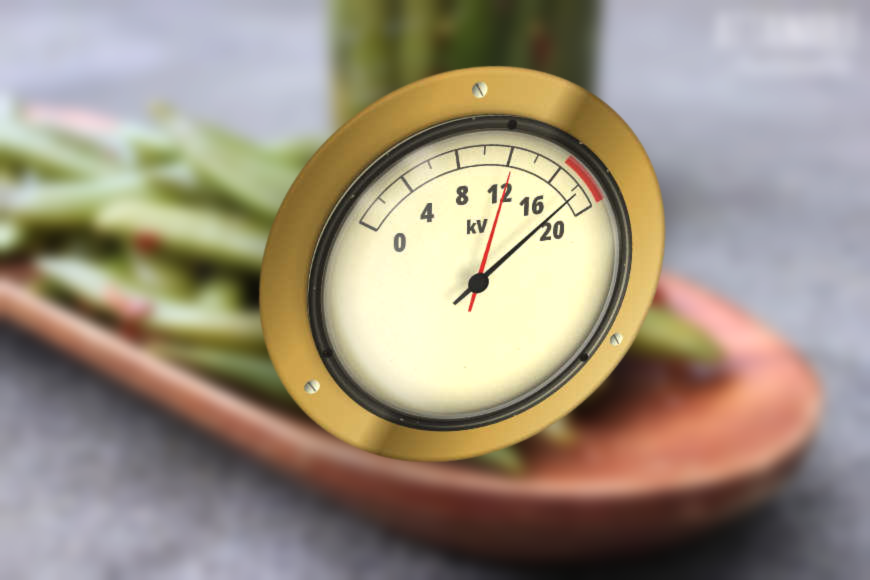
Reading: 18 kV
